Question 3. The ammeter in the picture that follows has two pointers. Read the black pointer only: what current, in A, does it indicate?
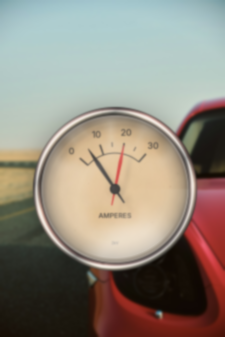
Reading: 5 A
